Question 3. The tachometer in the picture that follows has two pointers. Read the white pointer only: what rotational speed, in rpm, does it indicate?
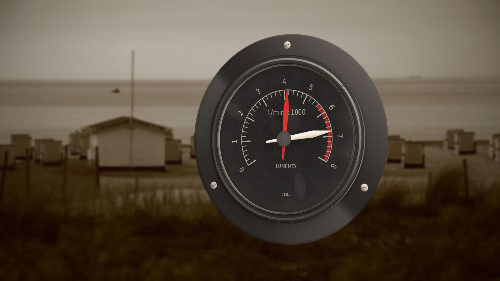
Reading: 6800 rpm
